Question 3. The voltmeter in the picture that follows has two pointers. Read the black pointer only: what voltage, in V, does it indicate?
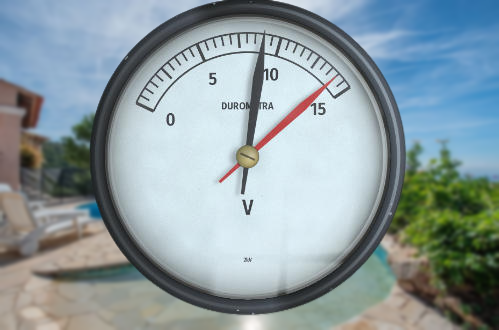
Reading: 9 V
